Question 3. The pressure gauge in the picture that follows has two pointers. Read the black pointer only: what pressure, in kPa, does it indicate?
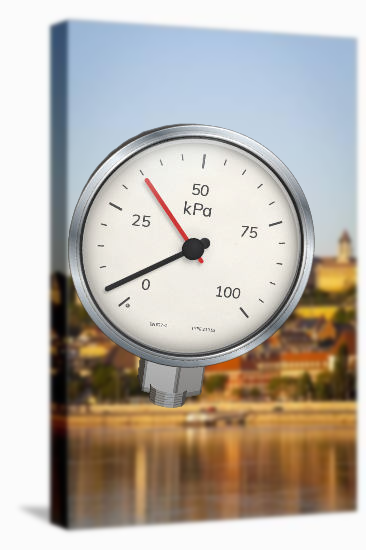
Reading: 5 kPa
